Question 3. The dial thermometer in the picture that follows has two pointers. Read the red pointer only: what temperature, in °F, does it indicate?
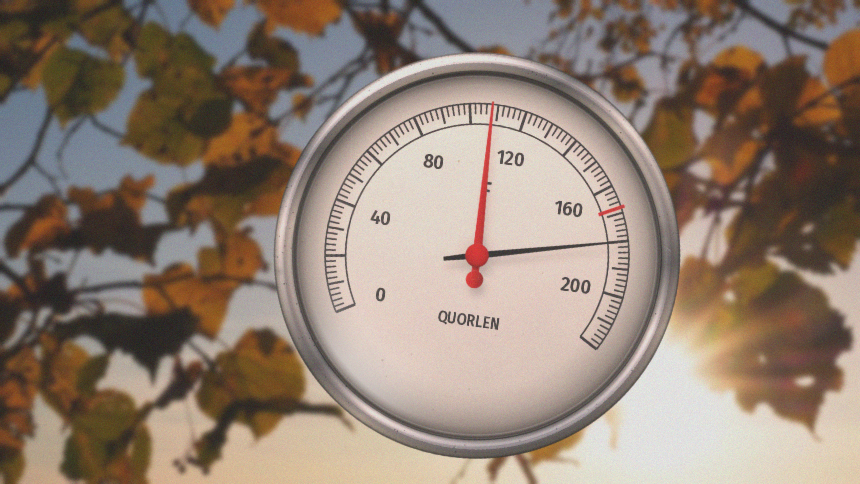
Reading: 108 °F
